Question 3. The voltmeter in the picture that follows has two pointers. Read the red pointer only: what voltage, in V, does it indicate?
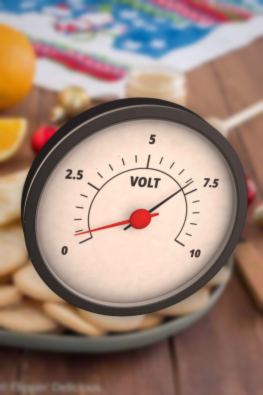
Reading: 0.5 V
